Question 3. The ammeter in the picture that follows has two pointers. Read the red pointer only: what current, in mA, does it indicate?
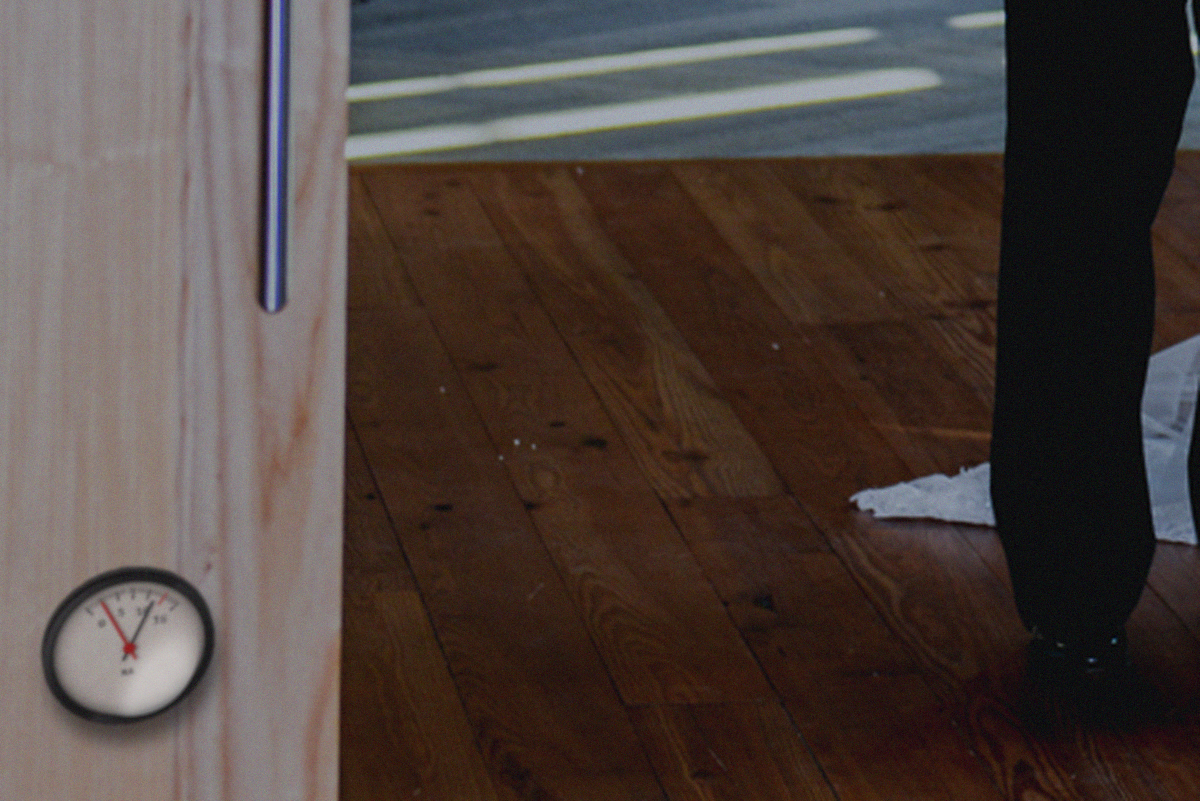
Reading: 2.5 mA
